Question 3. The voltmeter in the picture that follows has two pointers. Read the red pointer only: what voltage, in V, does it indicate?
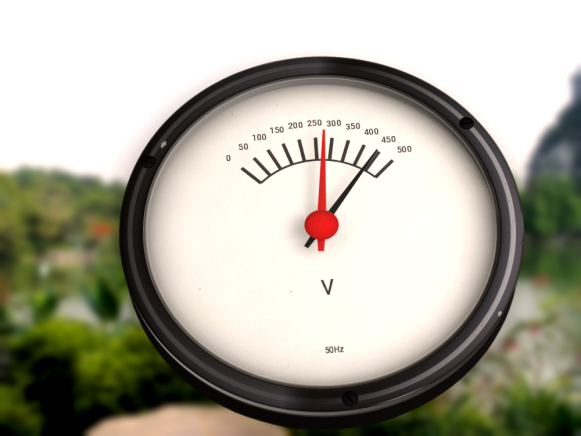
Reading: 275 V
